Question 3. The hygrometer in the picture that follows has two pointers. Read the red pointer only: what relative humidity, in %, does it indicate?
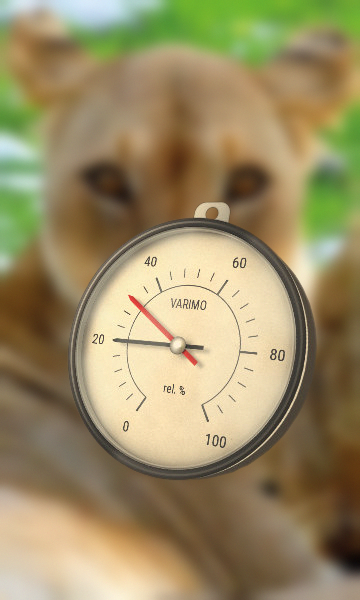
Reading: 32 %
